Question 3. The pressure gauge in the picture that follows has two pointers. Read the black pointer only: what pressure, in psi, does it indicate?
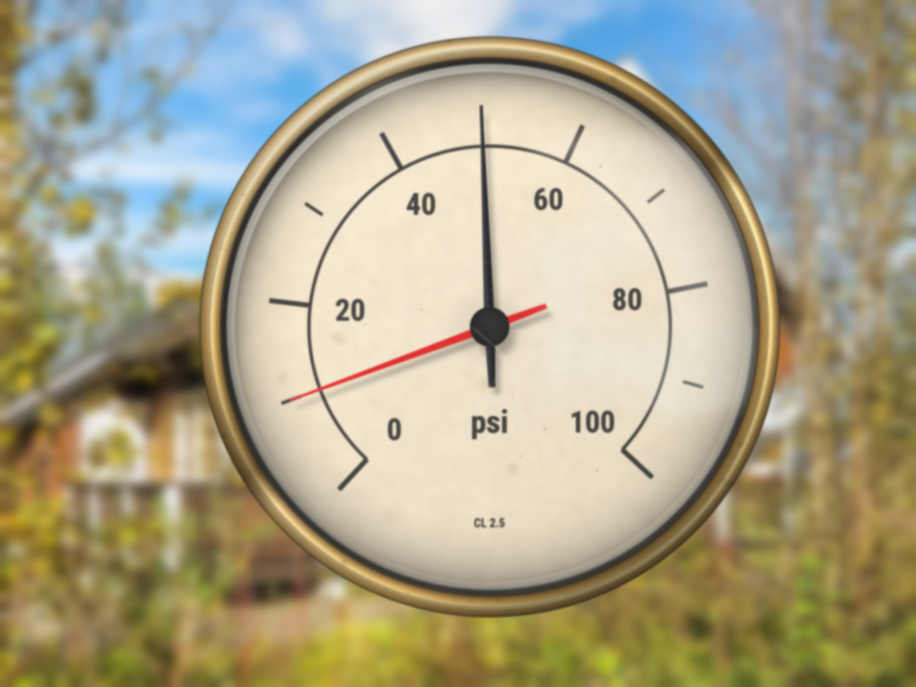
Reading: 50 psi
